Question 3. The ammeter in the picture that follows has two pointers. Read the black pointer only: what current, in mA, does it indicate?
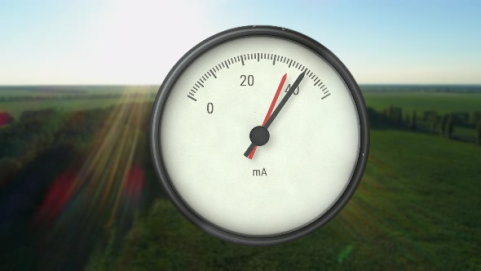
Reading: 40 mA
